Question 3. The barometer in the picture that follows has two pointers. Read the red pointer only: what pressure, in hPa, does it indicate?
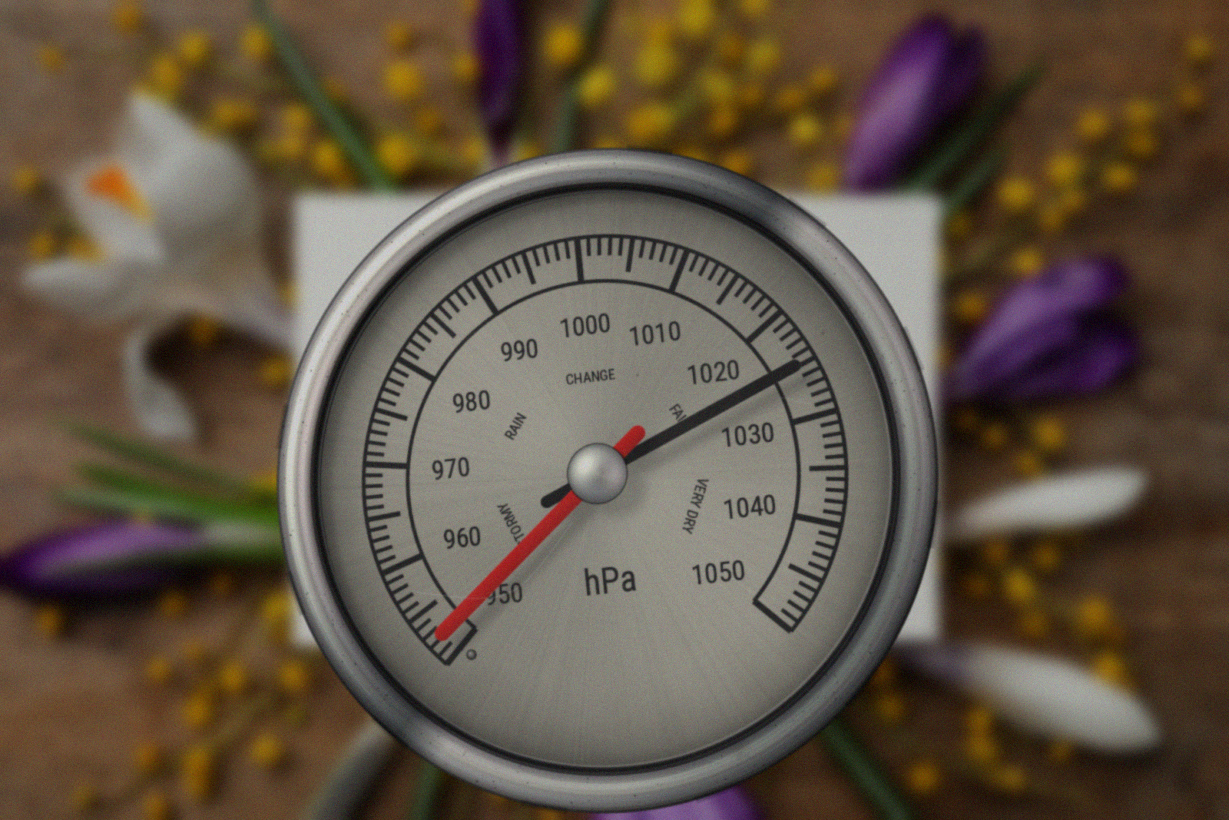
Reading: 952 hPa
